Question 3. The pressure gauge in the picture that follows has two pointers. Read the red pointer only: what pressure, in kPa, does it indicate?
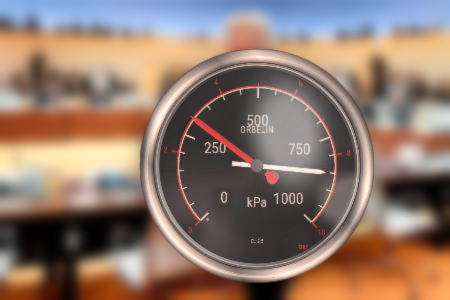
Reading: 300 kPa
